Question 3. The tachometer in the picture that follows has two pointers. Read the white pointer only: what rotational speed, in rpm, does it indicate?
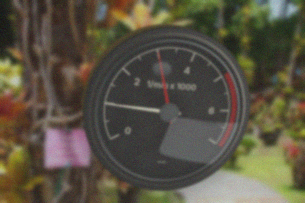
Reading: 1000 rpm
